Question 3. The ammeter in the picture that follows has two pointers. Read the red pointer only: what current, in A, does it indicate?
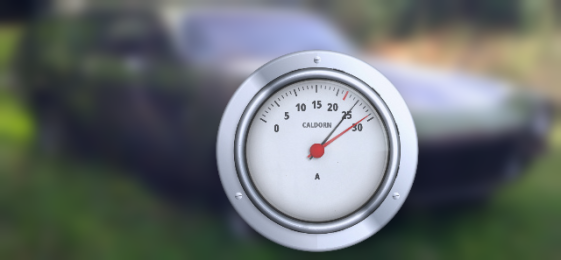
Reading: 29 A
